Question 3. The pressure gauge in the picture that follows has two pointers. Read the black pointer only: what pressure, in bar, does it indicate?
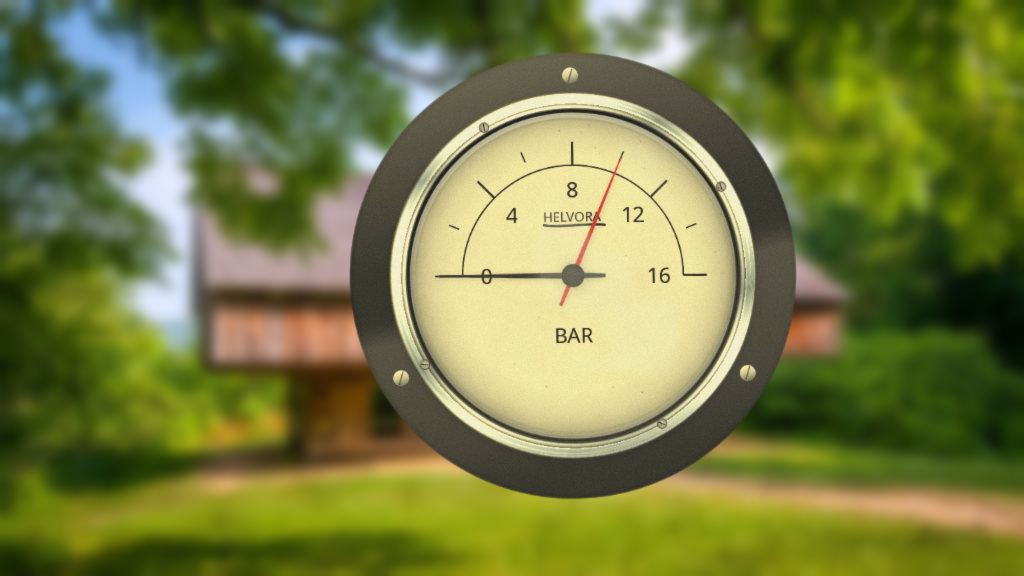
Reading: 0 bar
